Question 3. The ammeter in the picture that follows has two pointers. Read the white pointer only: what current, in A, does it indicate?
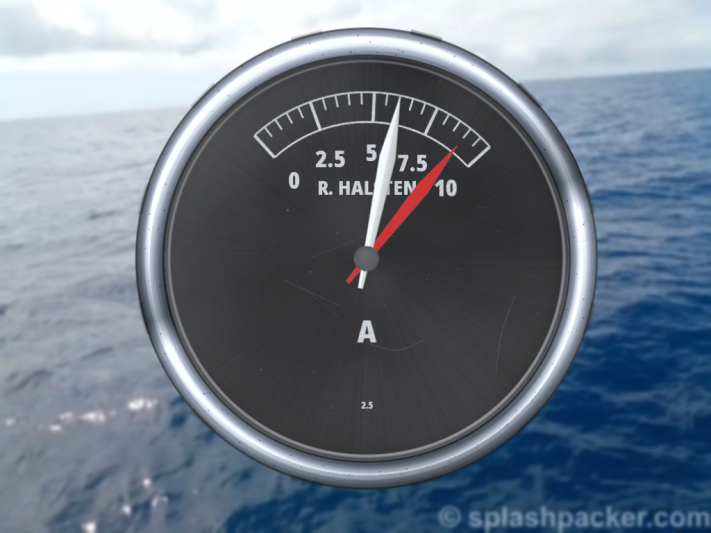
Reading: 6 A
